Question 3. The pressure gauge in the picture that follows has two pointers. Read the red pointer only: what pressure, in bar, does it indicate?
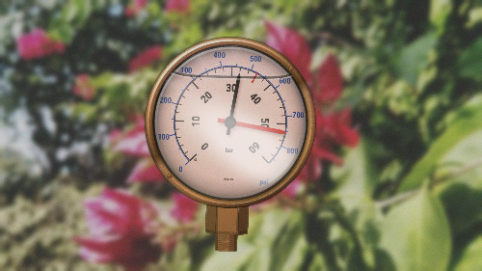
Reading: 52 bar
